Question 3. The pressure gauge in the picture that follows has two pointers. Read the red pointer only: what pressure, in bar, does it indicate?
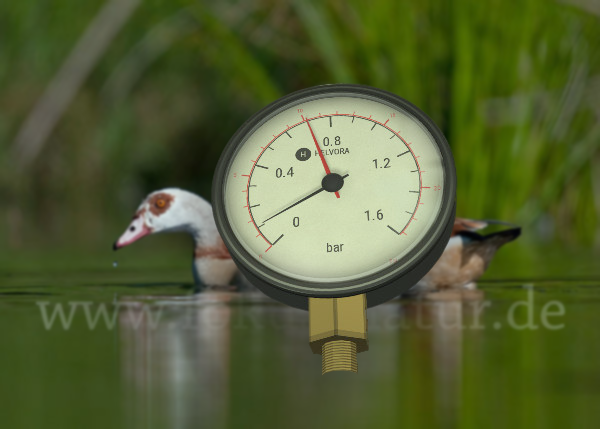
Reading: 0.7 bar
